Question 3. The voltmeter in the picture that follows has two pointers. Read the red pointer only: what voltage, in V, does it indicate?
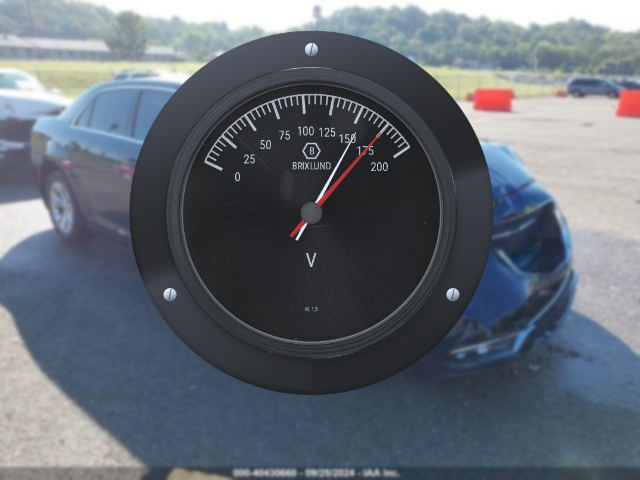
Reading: 175 V
